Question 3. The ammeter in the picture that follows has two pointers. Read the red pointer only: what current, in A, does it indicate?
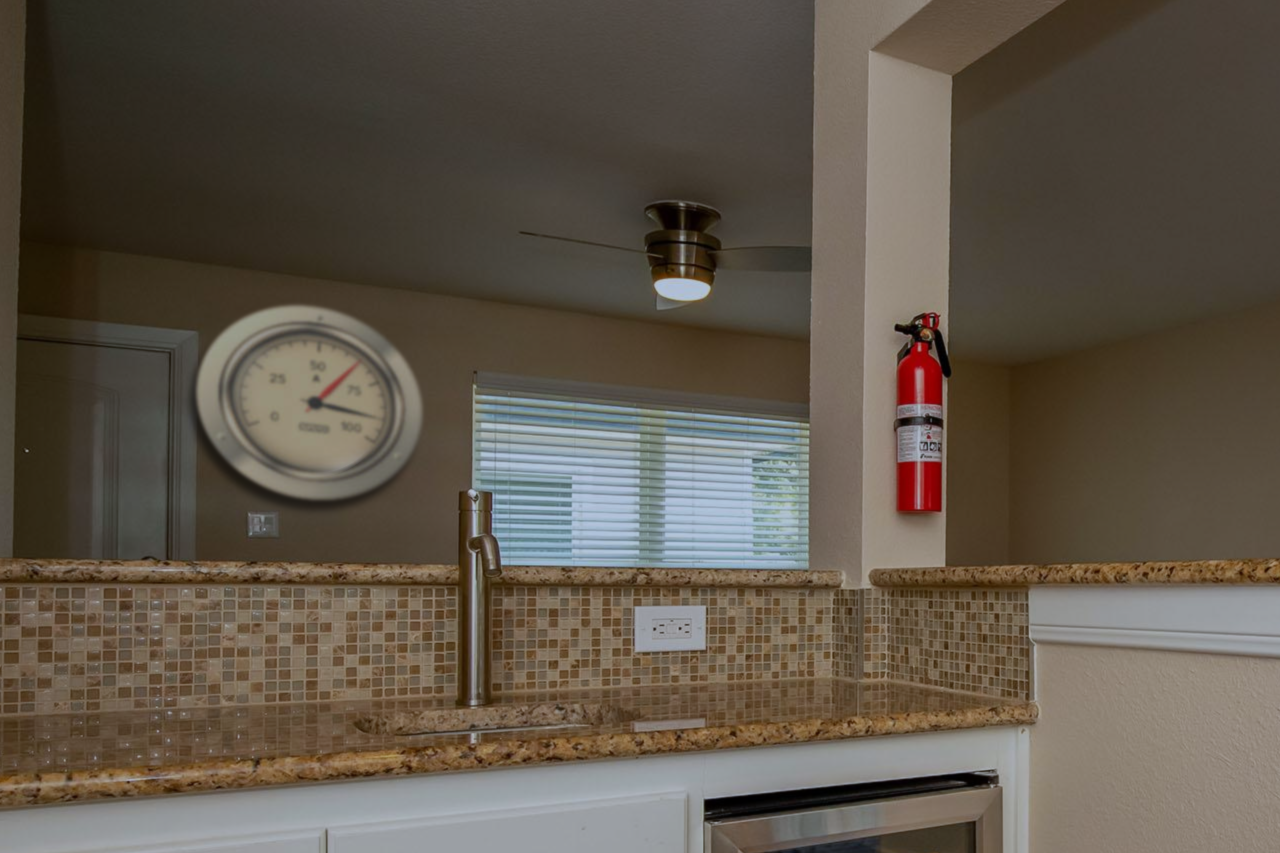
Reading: 65 A
